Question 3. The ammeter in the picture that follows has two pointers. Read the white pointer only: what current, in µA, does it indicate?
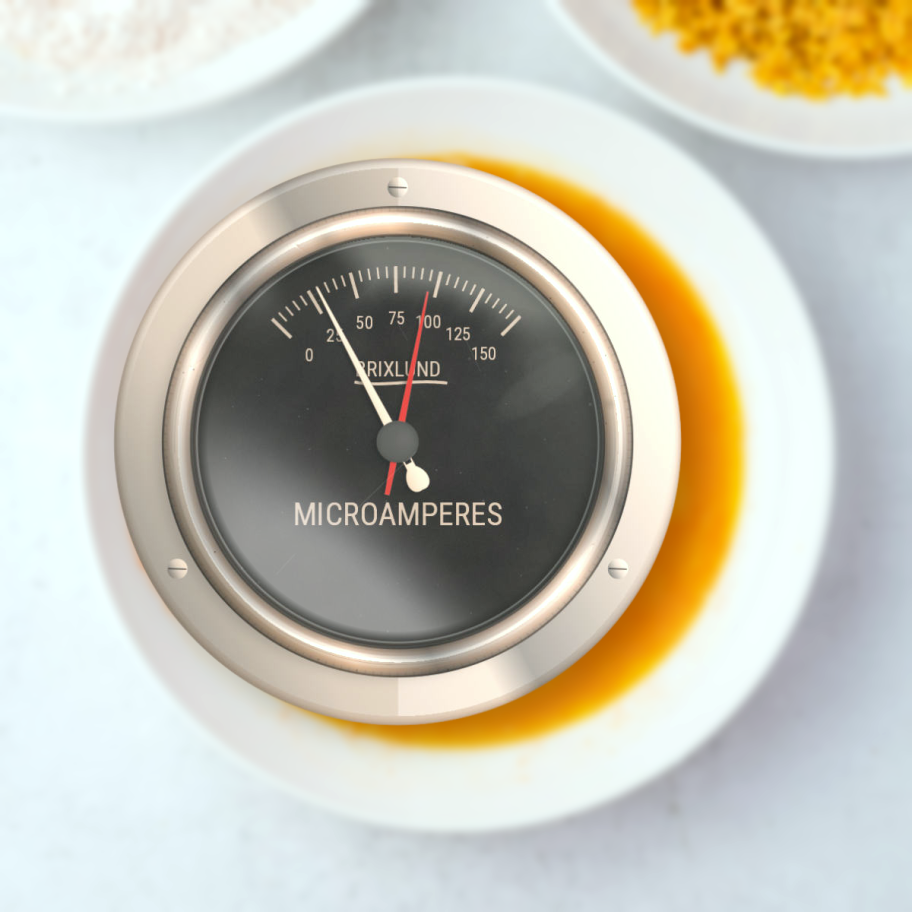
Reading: 30 µA
